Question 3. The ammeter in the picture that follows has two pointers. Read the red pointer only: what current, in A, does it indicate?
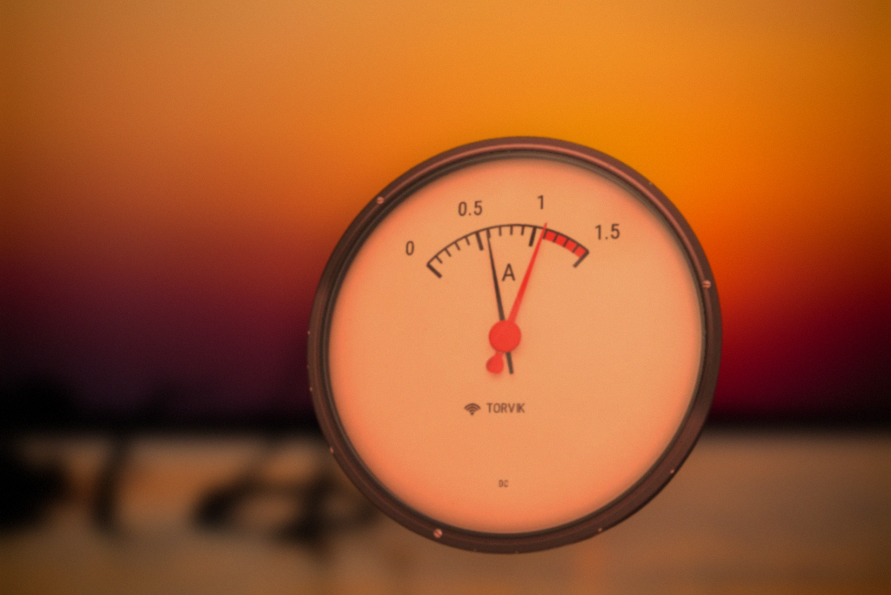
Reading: 1.1 A
